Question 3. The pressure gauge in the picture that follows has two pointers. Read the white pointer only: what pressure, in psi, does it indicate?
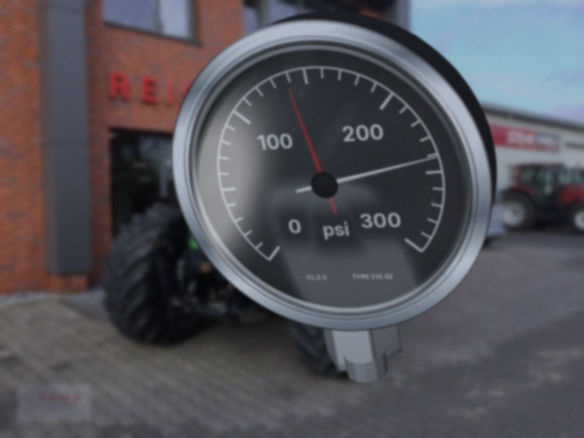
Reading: 240 psi
